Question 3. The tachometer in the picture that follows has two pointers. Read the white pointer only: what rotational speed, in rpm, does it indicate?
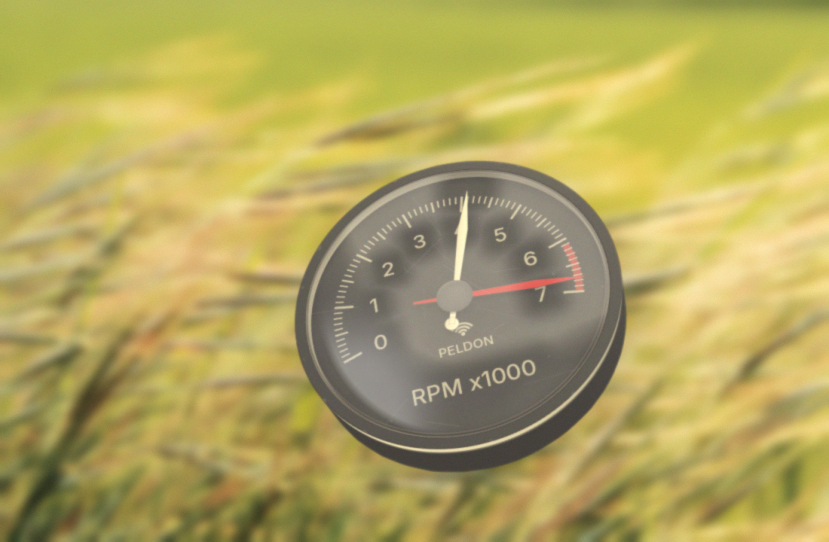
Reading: 4100 rpm
